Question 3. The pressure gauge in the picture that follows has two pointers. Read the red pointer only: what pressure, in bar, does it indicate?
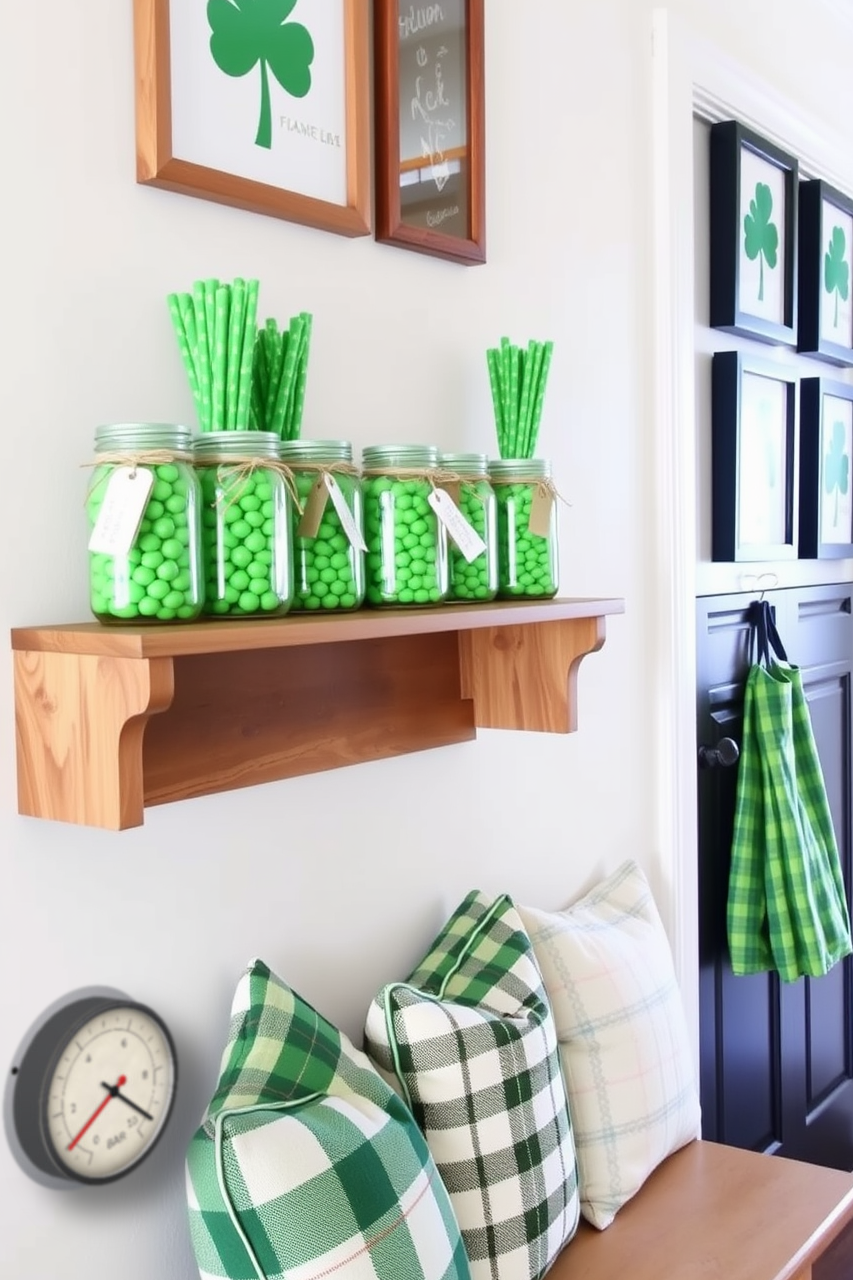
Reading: 1 bar
